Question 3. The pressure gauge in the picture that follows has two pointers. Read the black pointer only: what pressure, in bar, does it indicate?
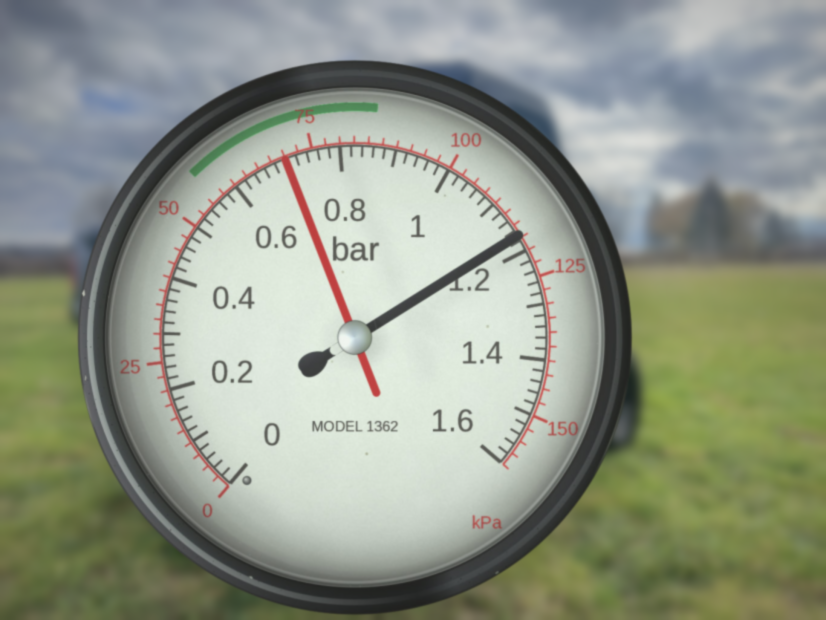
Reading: 1.17 bar
